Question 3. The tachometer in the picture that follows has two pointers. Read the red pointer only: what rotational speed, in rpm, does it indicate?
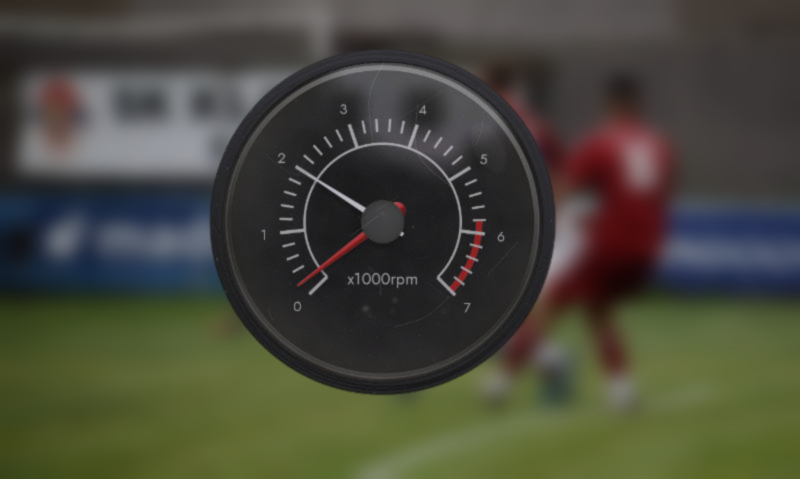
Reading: 200 rpm
